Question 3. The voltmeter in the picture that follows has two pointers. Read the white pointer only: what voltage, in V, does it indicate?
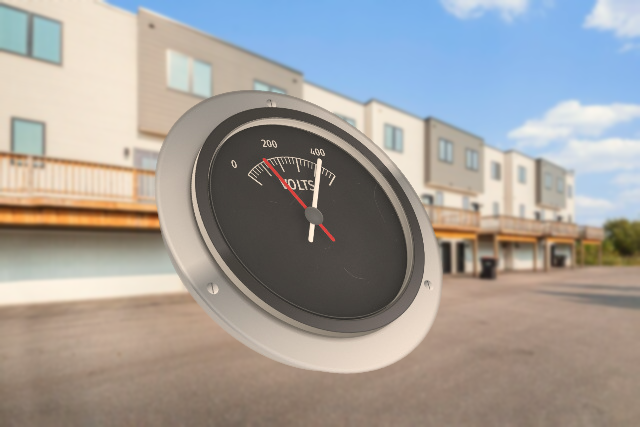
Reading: 400 V
